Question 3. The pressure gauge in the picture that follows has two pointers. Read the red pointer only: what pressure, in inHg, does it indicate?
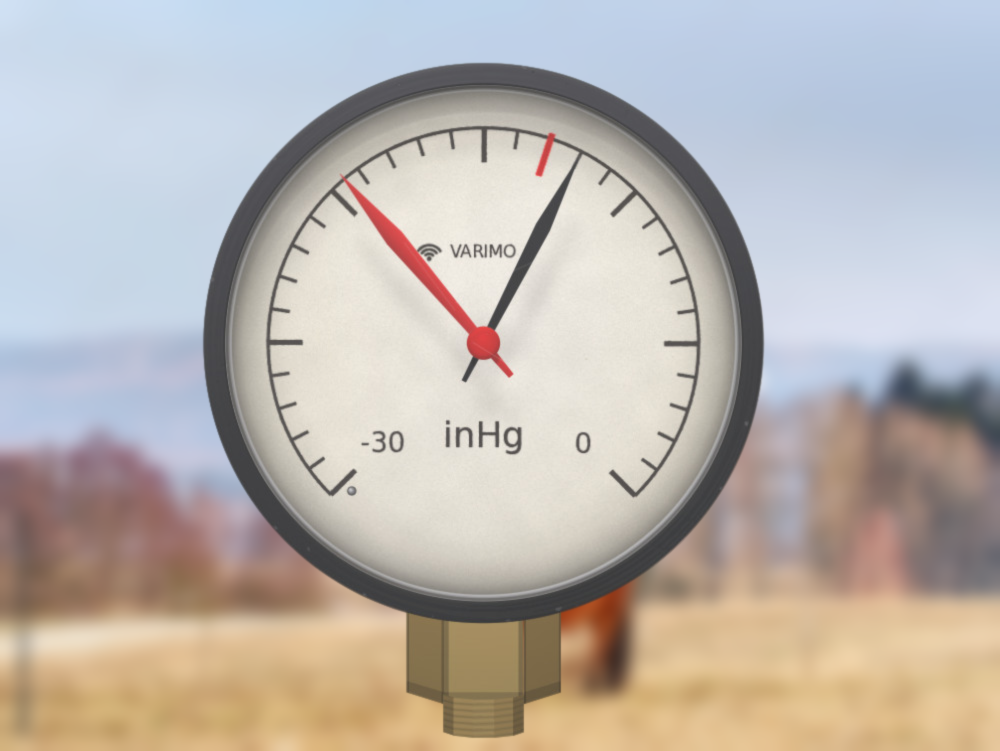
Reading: -19.5 inHg
